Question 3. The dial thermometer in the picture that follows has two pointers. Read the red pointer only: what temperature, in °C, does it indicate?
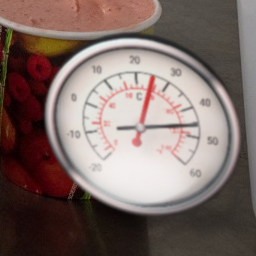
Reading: 25 °C
